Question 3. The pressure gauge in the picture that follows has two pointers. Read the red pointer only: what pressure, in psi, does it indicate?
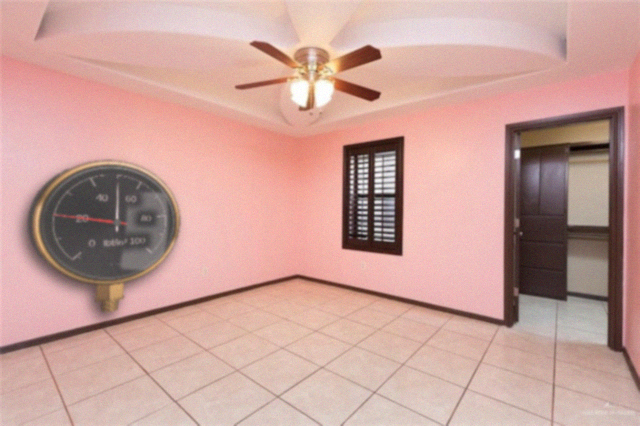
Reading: 20 psi
